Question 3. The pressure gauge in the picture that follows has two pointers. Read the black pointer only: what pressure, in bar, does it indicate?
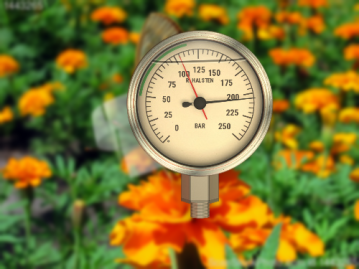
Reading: 205 bar
